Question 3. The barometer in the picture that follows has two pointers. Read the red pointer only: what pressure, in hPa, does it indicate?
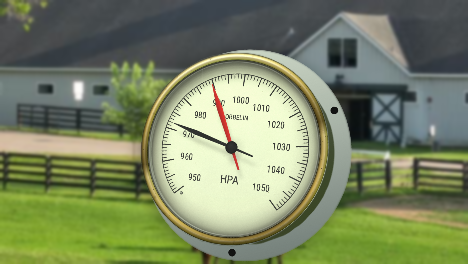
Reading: 990 hPa
